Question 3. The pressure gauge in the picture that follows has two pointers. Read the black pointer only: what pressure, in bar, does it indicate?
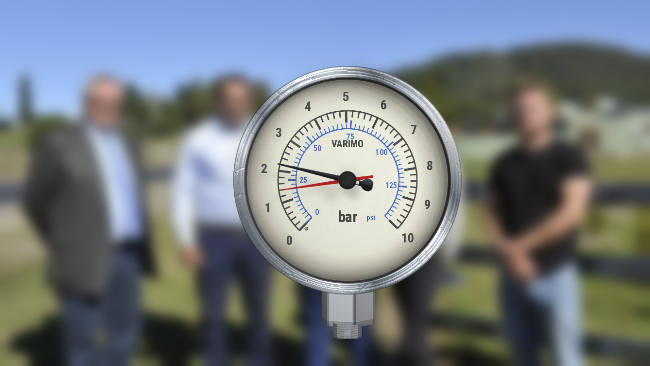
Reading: 2.2 bar
